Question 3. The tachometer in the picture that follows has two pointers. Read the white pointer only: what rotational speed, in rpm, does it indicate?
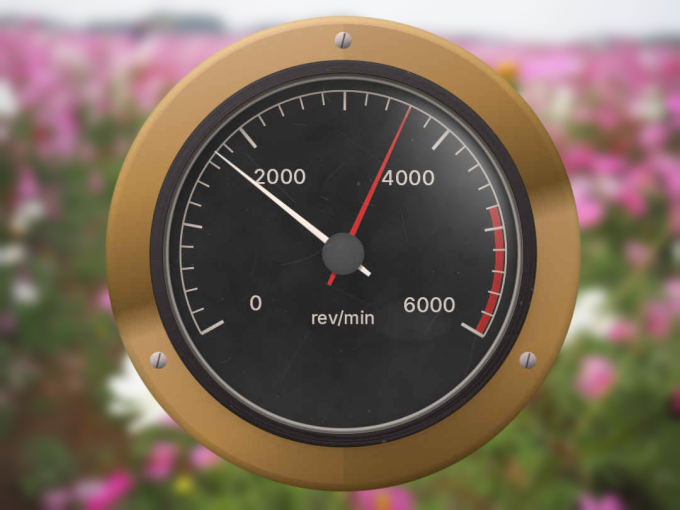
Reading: 1700 rpm
